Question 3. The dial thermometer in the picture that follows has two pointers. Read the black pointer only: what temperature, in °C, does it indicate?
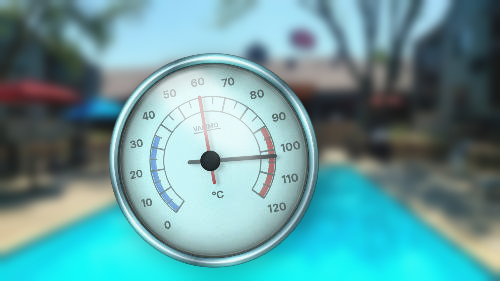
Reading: 102.5 °C
